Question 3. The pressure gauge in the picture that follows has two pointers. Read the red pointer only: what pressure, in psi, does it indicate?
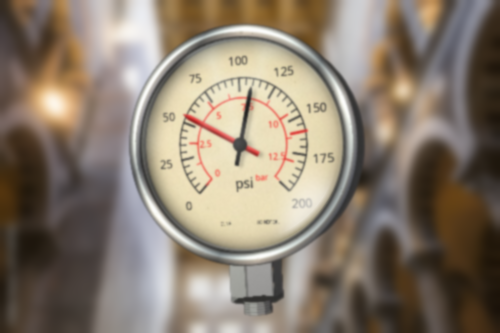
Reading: 55 psi
